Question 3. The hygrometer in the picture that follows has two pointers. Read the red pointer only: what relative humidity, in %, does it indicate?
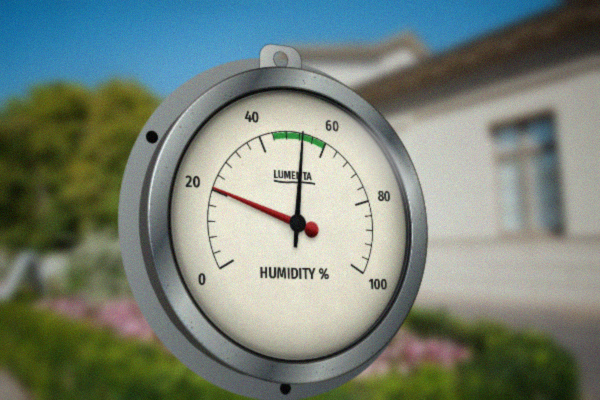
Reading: 20 %
